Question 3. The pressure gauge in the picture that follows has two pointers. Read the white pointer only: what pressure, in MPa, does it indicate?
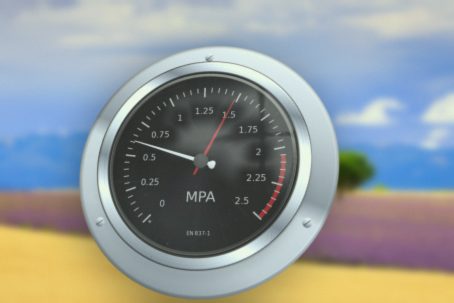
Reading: 0.6 MPa
